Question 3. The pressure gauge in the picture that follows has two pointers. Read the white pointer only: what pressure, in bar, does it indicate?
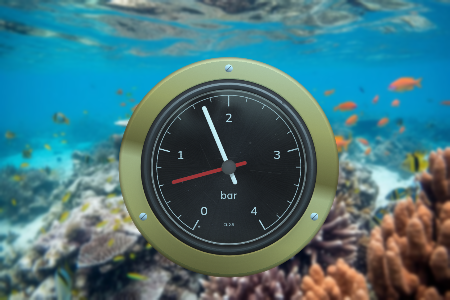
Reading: 1.7 bar
